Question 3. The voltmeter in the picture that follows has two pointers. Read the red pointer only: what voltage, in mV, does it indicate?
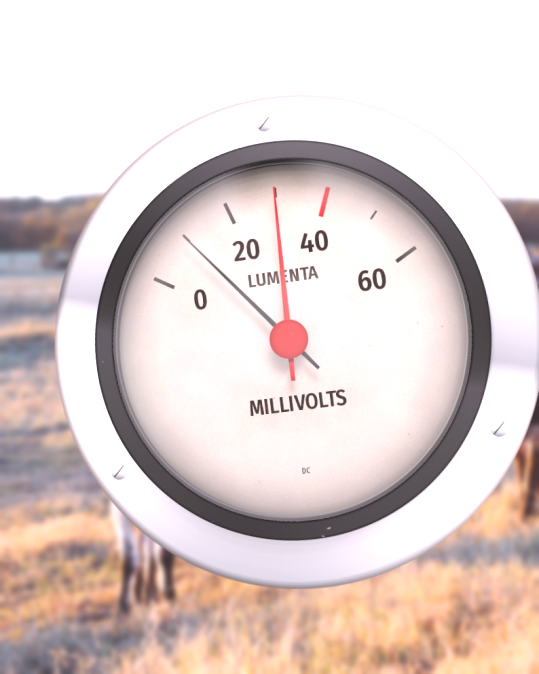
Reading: 30 mV
